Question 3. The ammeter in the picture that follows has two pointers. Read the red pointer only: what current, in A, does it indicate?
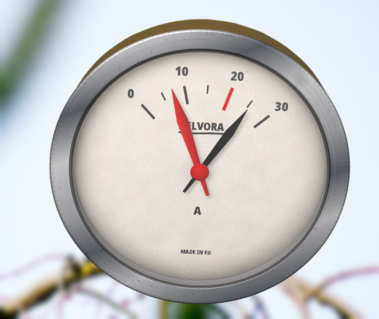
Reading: 7.5 A
